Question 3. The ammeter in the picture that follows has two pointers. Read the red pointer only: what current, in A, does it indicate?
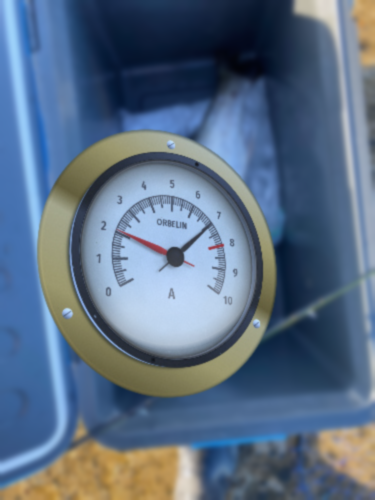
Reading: 2 A
